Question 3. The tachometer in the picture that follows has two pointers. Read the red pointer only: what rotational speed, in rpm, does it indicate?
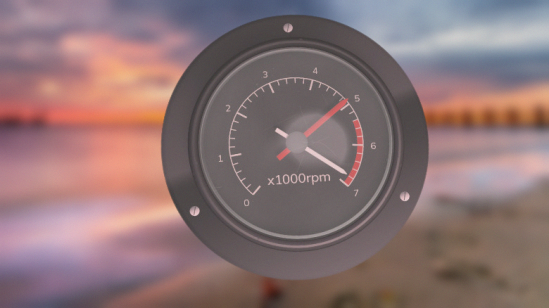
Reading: 4900 rpm
